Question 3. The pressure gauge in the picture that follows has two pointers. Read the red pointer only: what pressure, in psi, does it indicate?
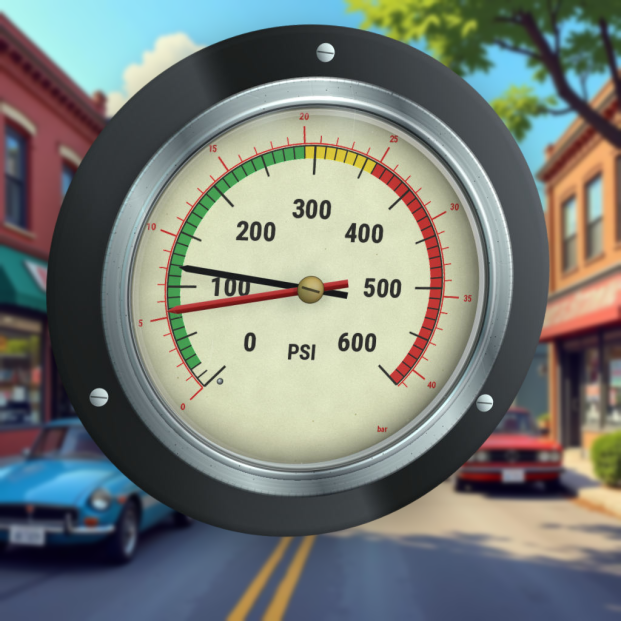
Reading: 80 psi
